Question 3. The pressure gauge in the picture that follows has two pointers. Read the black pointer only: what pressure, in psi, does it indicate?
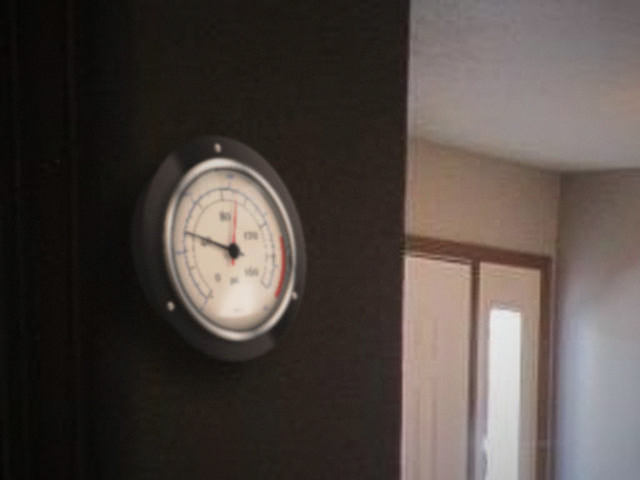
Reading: 40 psi
